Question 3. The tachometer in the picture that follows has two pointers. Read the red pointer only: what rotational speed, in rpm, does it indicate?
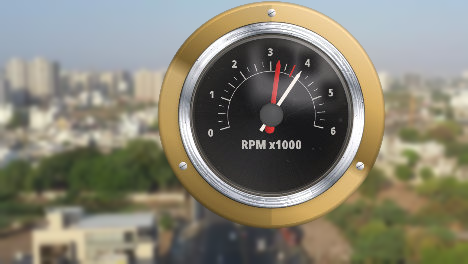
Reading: 3250 rpm
